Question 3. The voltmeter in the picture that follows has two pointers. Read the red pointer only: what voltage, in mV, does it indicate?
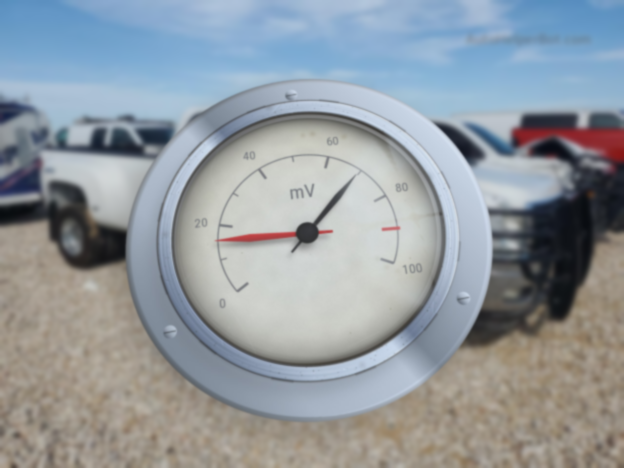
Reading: 15 mV
